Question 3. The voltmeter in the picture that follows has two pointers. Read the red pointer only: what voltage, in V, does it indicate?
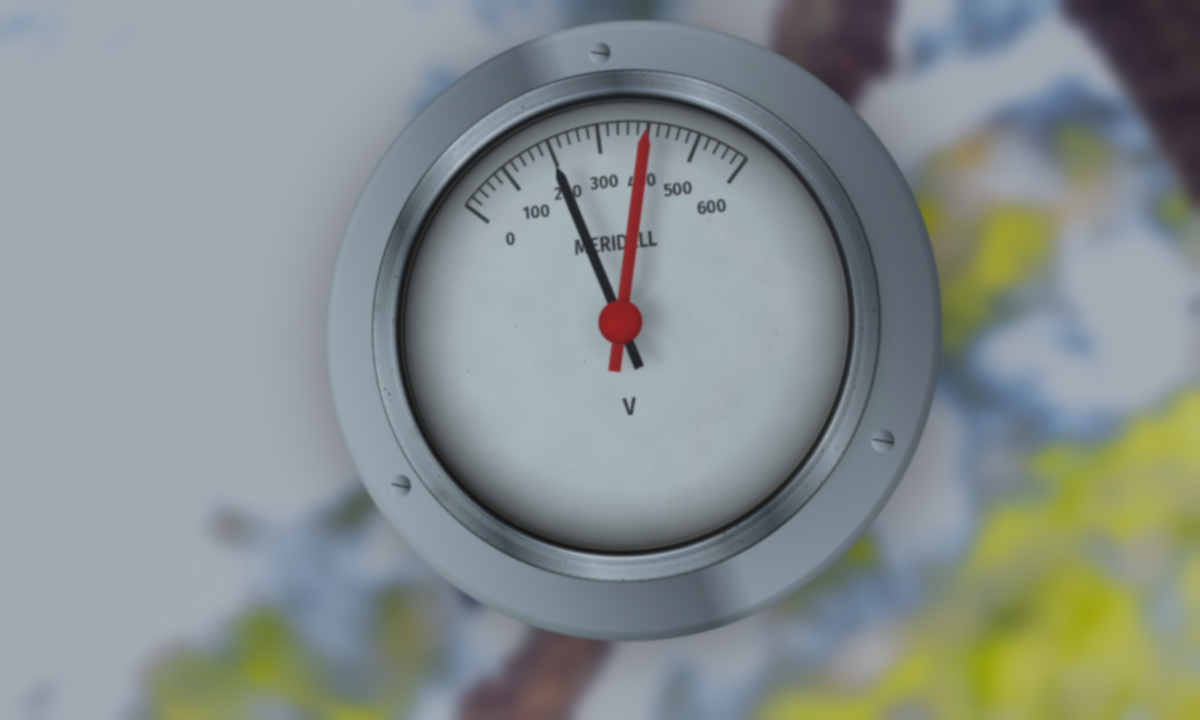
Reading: 400 V
